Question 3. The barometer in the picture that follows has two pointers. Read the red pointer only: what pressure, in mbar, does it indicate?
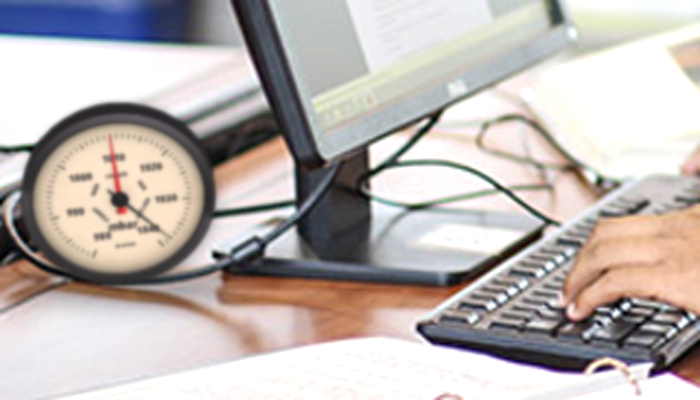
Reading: 1010 mbar
